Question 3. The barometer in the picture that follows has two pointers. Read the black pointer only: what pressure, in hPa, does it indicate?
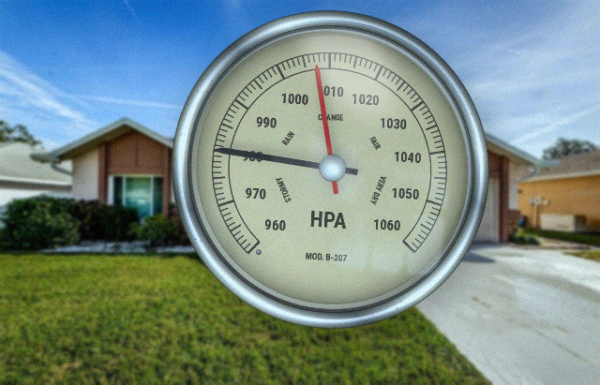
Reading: 980 hPa
